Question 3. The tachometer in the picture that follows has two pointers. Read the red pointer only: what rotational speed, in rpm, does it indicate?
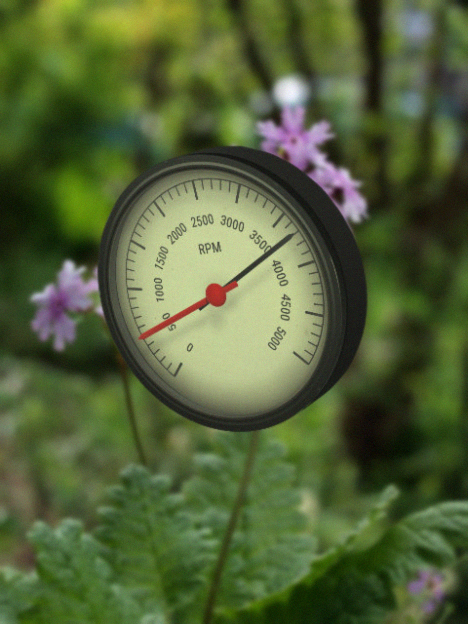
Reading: 500 rpm
